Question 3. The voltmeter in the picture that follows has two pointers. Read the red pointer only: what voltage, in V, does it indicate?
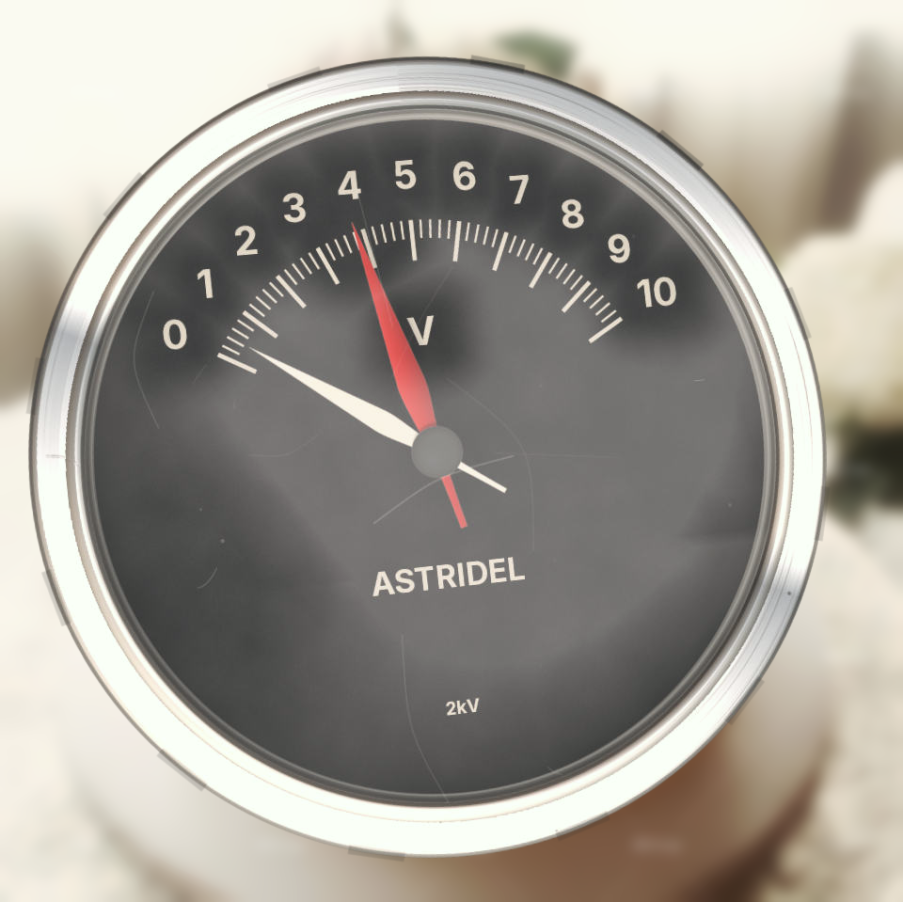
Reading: 3.8 V
